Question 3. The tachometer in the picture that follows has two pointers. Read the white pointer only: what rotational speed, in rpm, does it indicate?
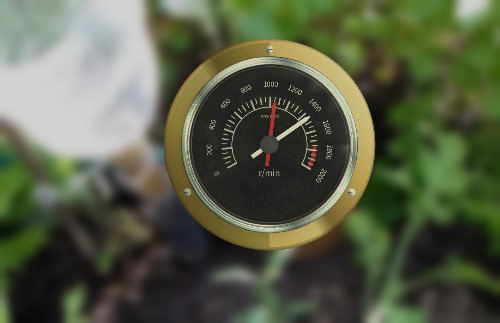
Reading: 1450 rpm
